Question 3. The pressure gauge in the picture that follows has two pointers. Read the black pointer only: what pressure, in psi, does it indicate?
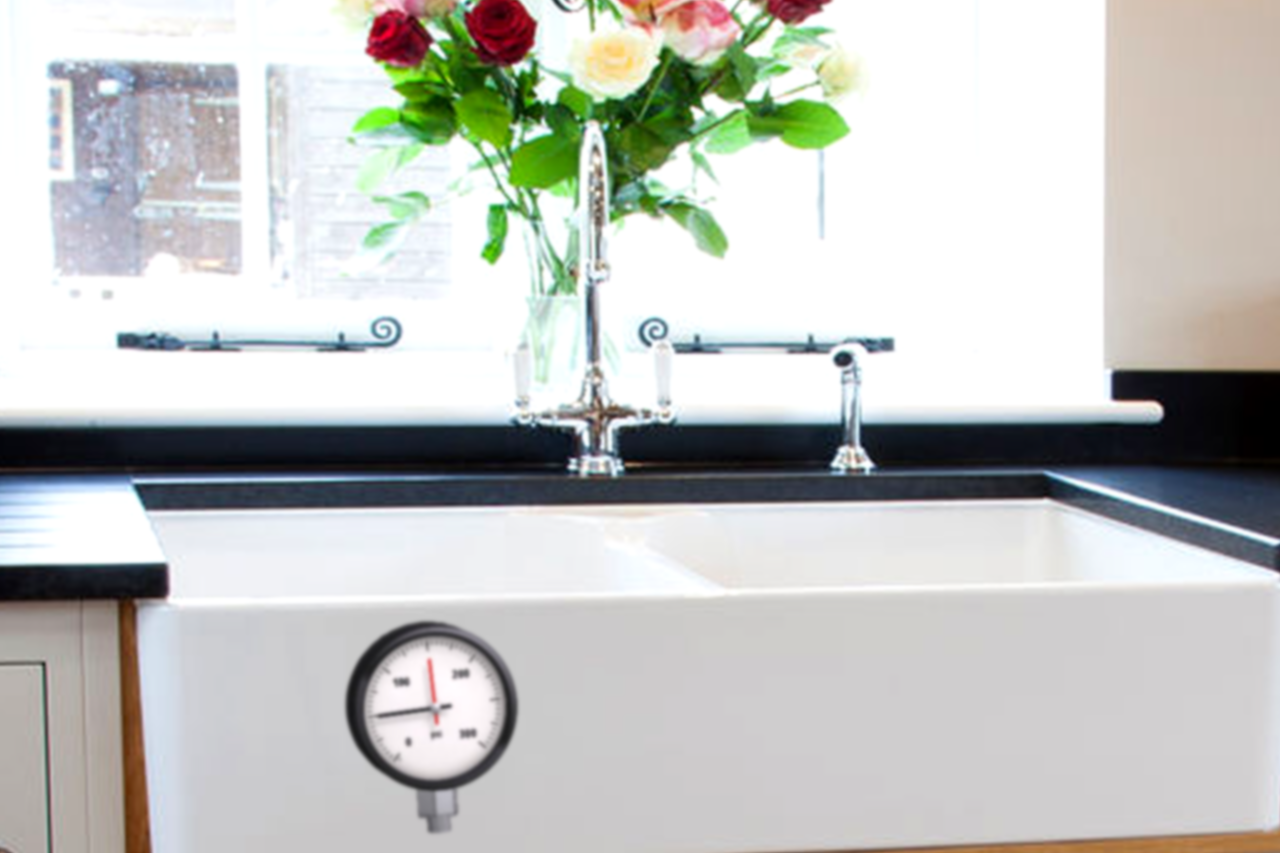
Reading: 50 psi
